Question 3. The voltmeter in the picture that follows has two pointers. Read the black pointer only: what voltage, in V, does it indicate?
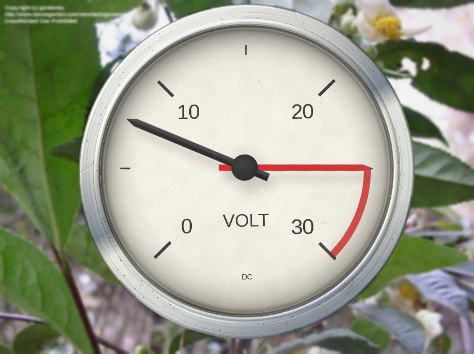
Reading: 7.5 V
